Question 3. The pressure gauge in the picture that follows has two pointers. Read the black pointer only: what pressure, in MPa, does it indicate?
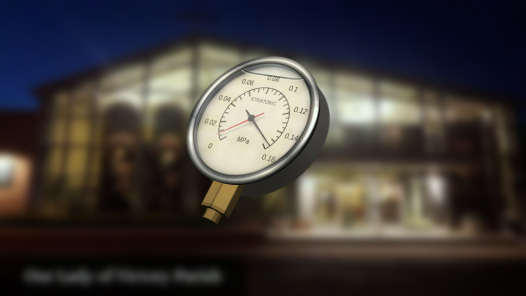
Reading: 0.155 MPa
